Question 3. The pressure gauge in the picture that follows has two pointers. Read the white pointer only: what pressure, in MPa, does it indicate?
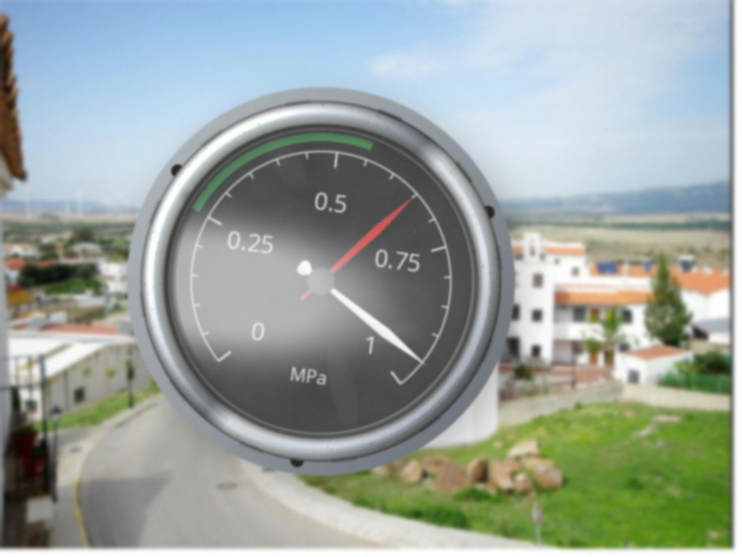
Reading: 0.95 MPa
